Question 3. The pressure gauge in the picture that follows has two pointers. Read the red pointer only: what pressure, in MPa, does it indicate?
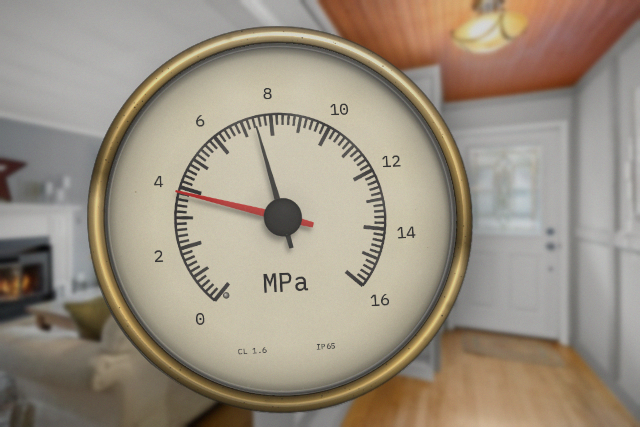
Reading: 3.8 MPa
